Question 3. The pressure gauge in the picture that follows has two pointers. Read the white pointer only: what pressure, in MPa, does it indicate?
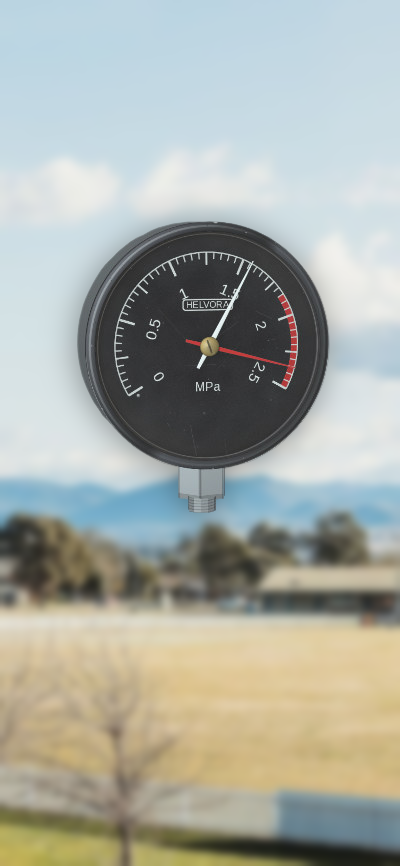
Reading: 1.55 MPa
